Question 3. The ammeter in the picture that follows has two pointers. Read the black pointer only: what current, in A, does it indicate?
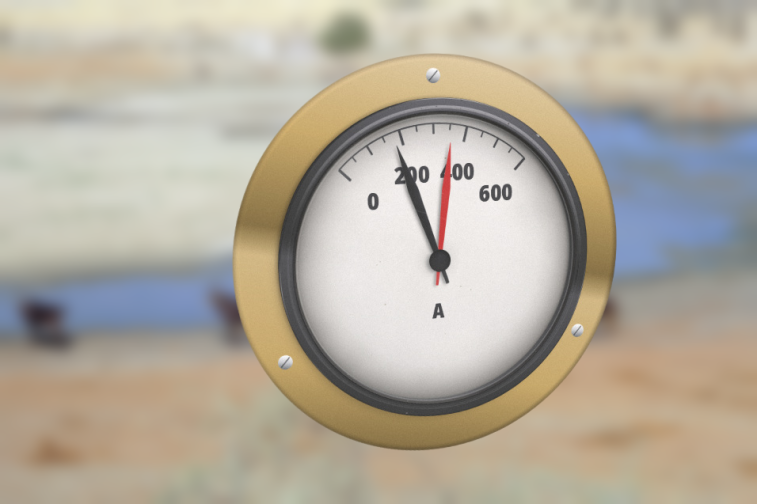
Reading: 175 A
